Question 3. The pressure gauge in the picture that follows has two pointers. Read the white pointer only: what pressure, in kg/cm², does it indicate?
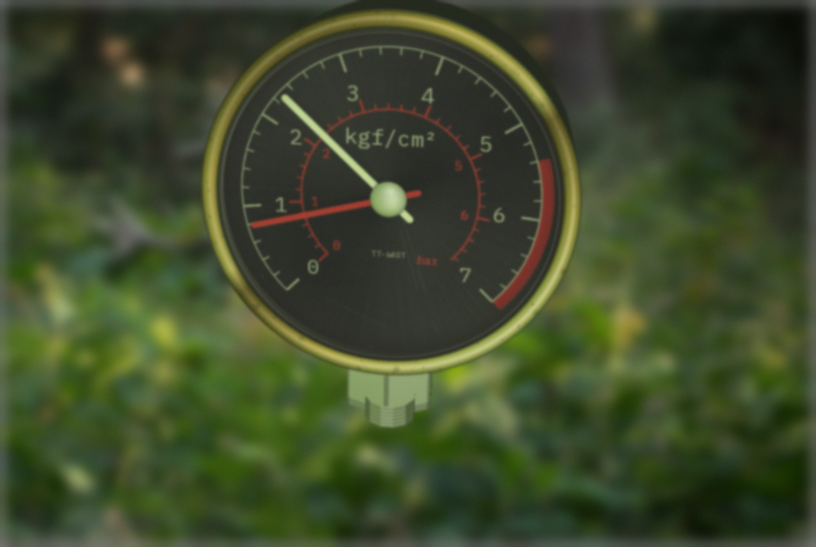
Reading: 2.3 kg/cm²
